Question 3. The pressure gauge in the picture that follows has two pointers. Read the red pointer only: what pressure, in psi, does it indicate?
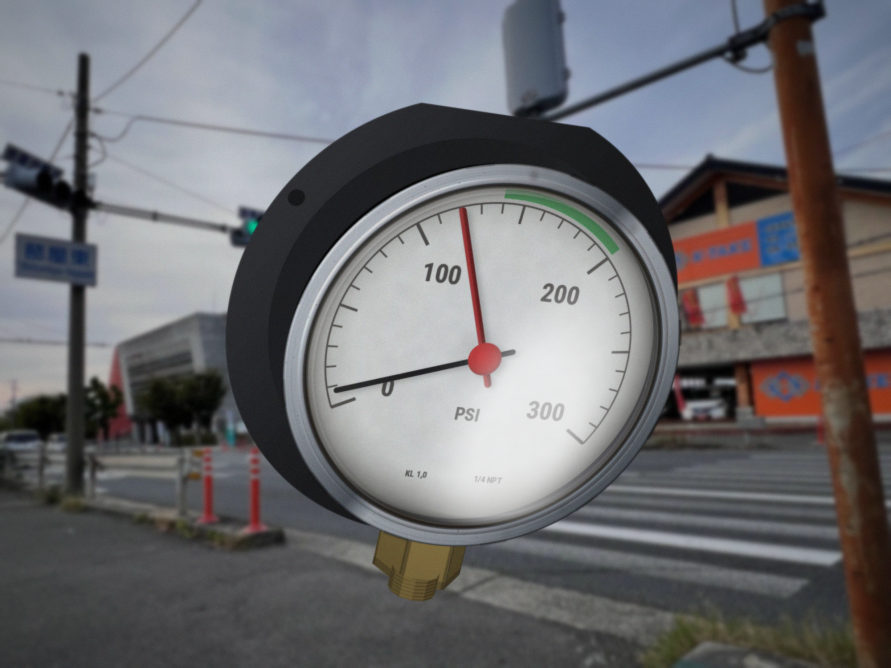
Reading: 120 psi
